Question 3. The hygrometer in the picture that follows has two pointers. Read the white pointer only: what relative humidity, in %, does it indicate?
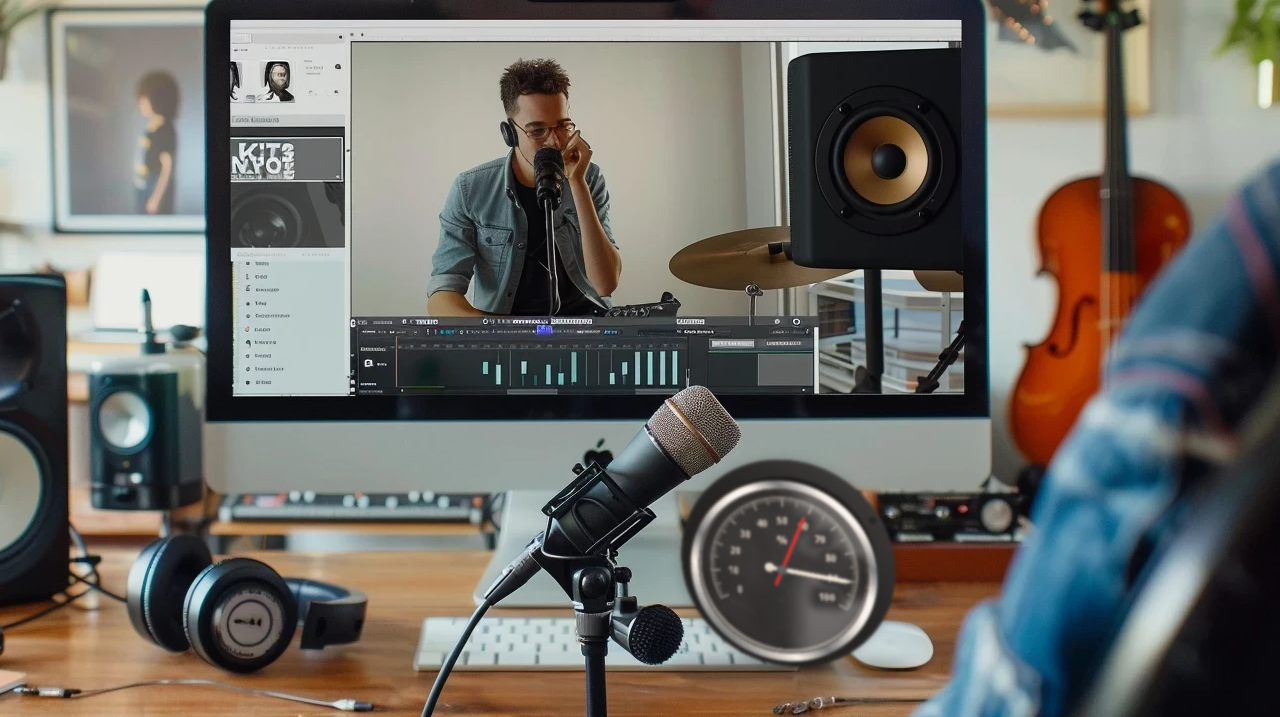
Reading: 90 %
